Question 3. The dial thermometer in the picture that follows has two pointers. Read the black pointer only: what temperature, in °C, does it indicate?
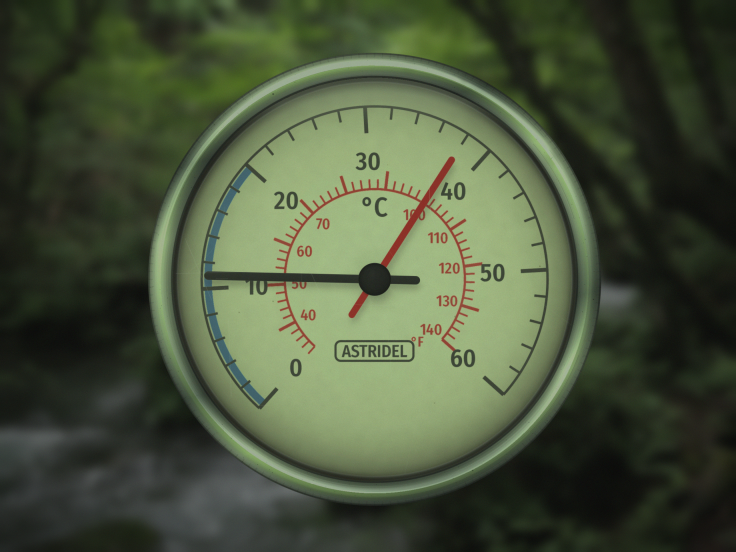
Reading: 11 °C
